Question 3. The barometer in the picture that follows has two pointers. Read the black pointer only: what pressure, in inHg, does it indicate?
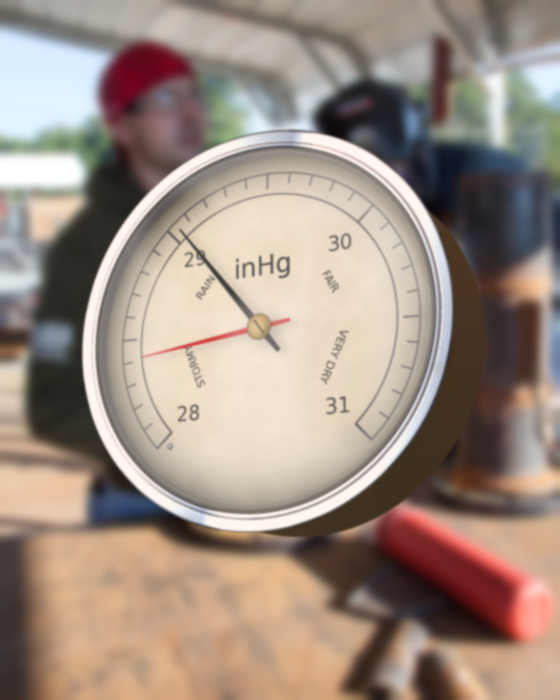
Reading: 29.05 inHg
